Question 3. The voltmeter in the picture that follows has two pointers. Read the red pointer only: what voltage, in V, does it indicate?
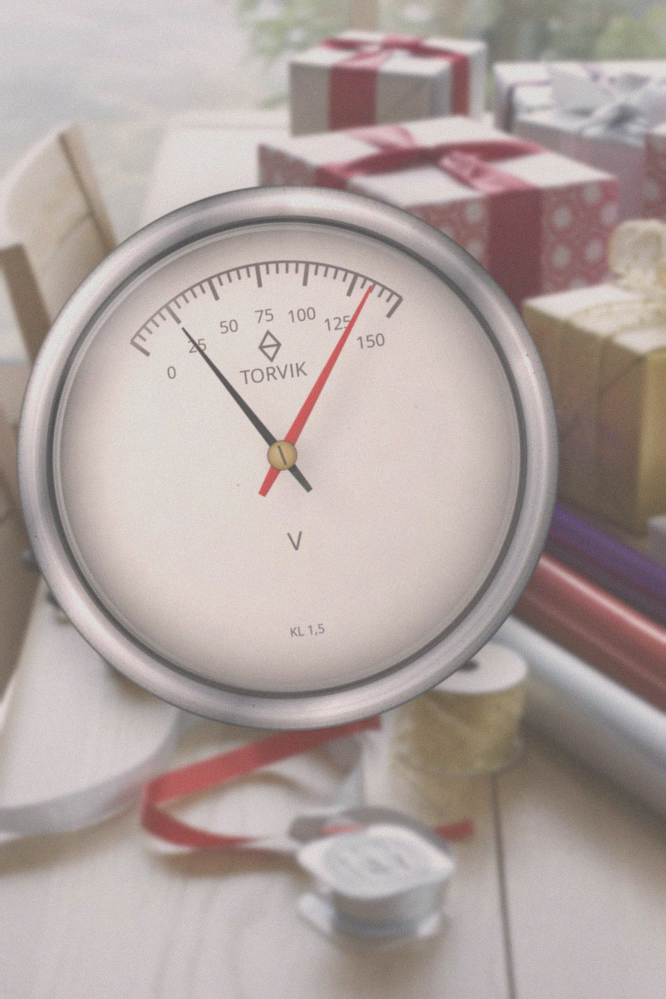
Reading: 135 V
